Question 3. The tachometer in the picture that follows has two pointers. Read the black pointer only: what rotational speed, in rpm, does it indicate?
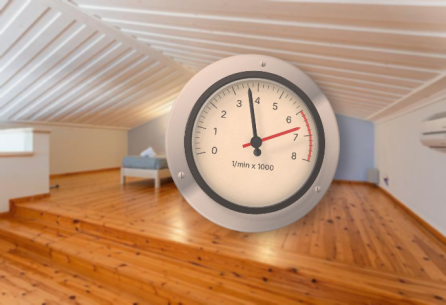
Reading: 3600 rpm
